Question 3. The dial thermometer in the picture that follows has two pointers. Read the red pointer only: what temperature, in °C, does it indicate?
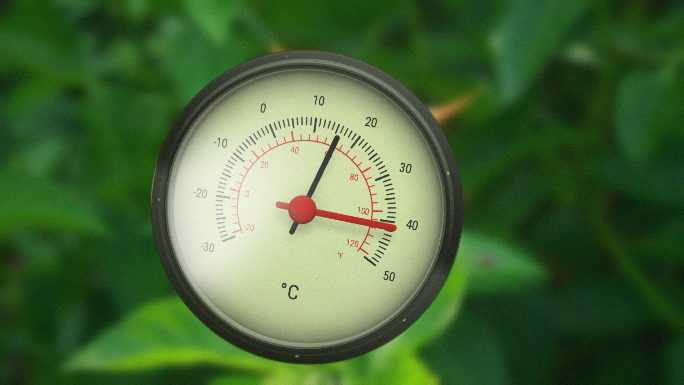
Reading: 41 °C
